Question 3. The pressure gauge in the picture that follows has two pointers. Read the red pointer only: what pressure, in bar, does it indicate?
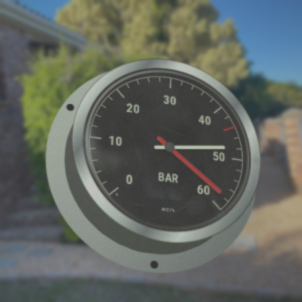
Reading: 58 bar
